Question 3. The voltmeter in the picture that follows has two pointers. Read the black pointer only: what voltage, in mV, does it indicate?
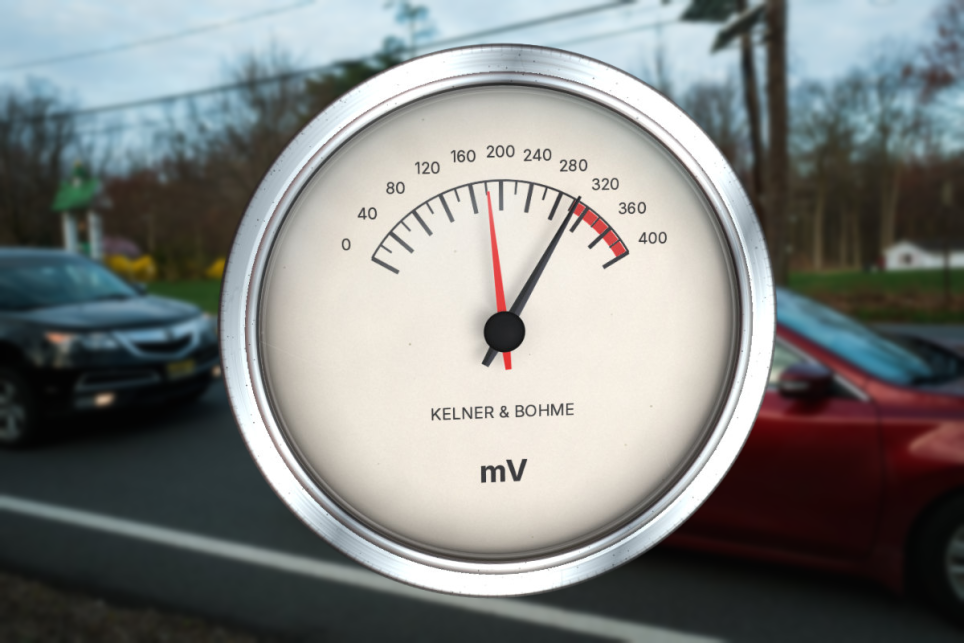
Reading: 300 mV
